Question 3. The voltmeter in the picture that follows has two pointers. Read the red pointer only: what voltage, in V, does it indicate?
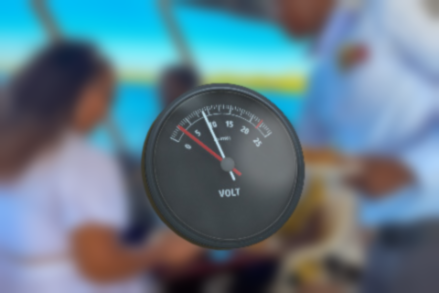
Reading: 2.5 V
